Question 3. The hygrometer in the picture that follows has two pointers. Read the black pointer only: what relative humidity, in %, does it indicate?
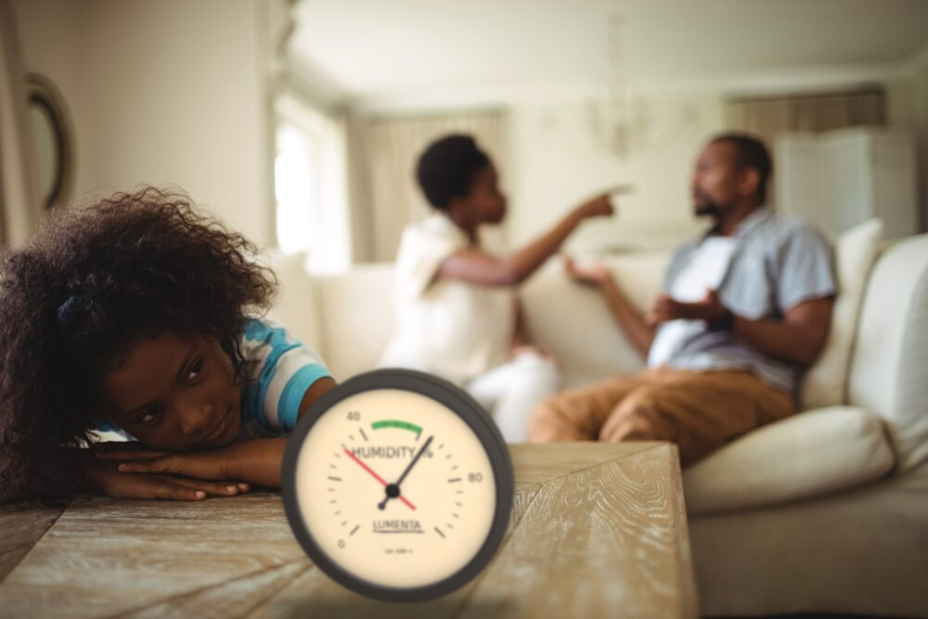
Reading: 64 %
